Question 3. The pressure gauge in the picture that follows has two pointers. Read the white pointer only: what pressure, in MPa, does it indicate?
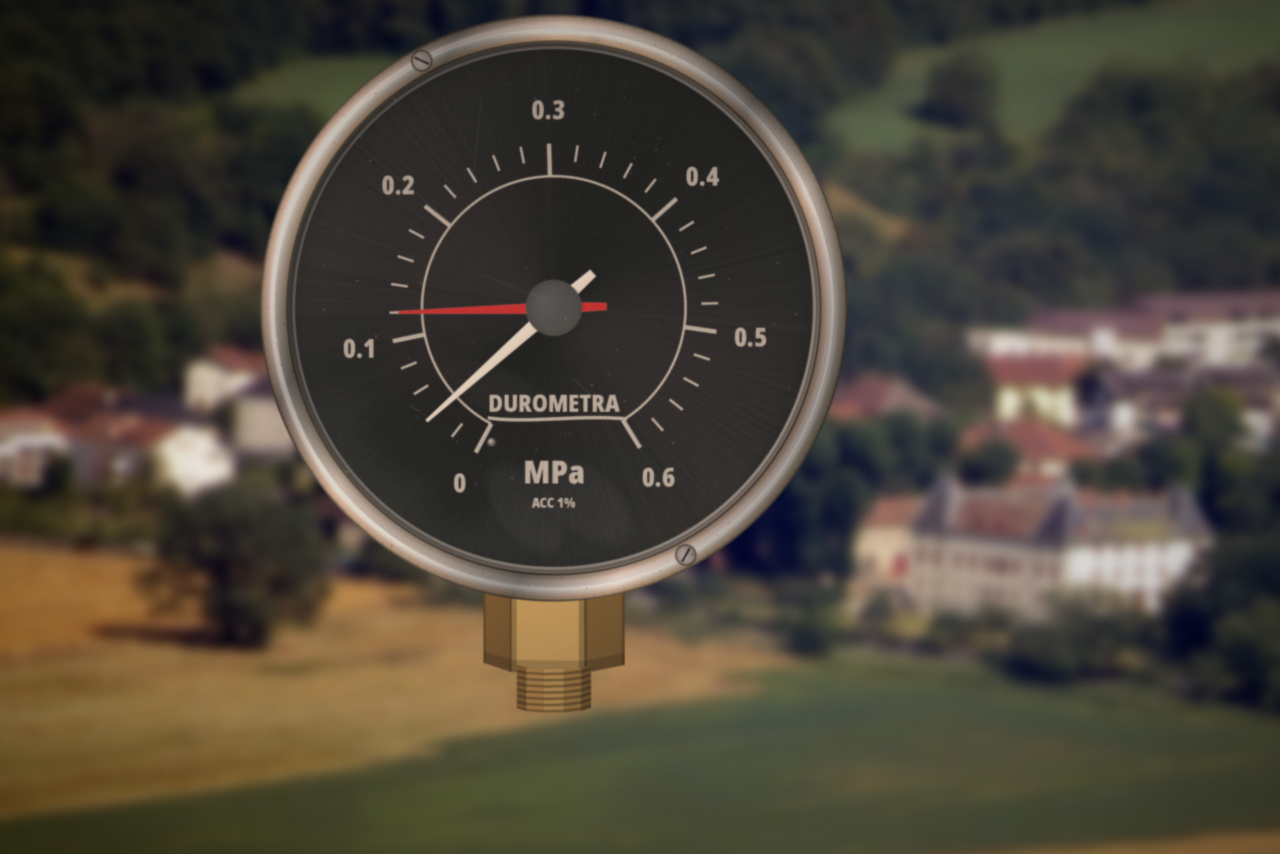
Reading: 0.04 MPa
